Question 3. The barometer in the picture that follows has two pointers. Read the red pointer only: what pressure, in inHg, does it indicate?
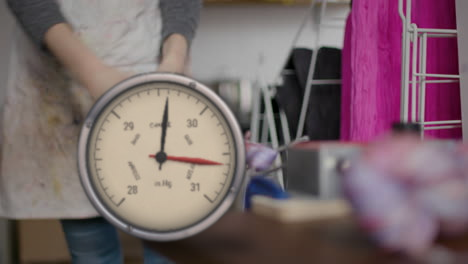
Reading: 30.6 inHg
